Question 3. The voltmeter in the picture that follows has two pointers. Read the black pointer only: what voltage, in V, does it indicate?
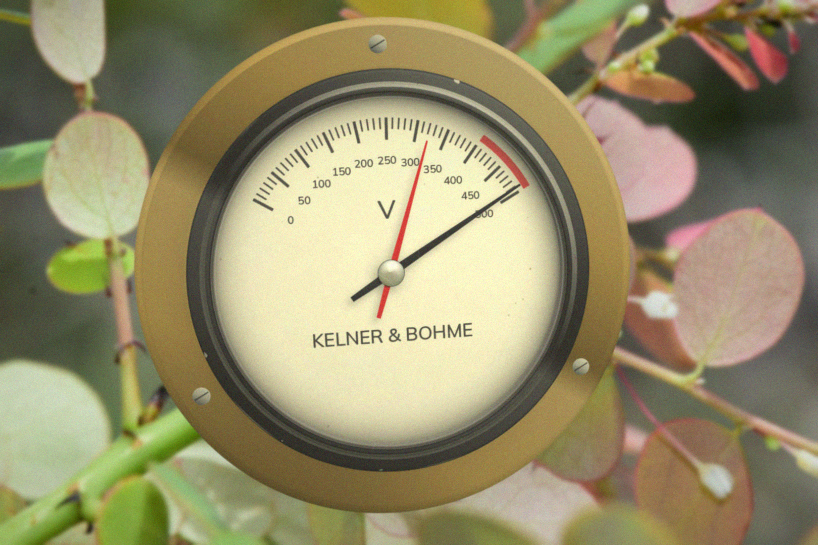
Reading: 490 V
